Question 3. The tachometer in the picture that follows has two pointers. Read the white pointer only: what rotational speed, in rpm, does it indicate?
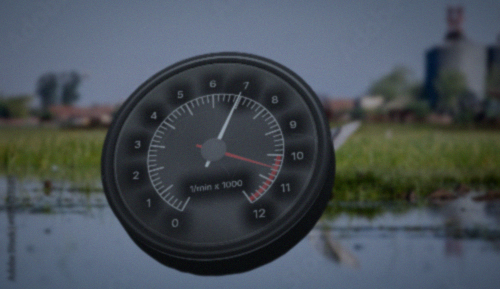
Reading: 7000 rpm
